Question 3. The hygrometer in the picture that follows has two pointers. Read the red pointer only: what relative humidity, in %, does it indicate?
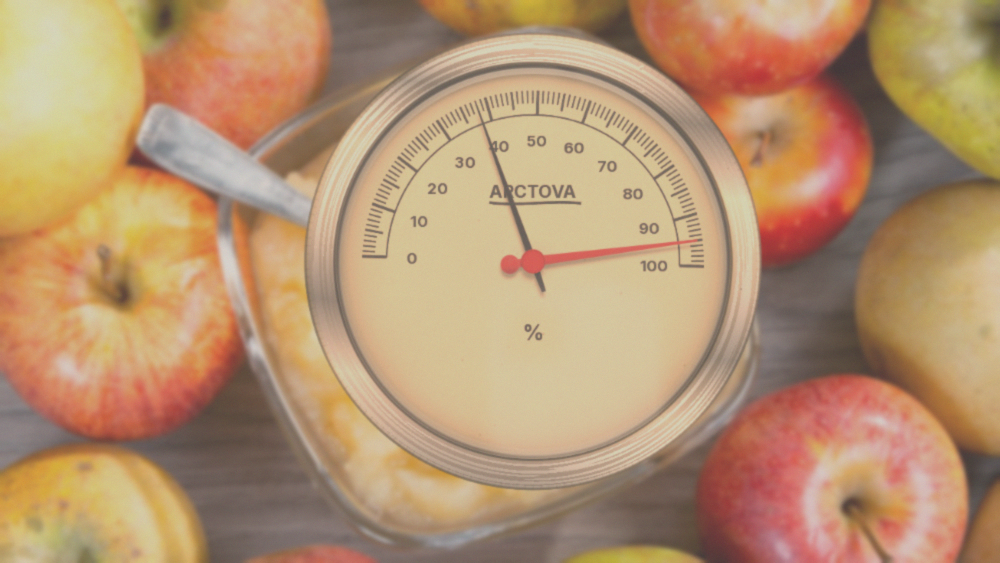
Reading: 95 %
